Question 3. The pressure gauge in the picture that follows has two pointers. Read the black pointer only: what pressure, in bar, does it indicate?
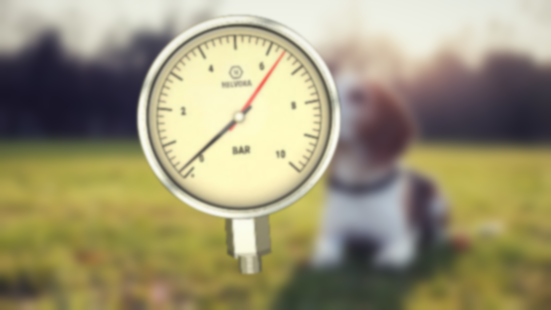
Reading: 0.2 bar
